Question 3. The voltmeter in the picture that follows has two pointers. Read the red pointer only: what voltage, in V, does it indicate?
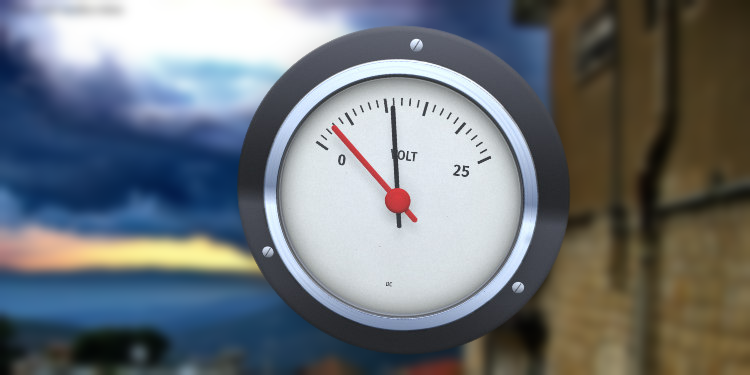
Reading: 3 V
